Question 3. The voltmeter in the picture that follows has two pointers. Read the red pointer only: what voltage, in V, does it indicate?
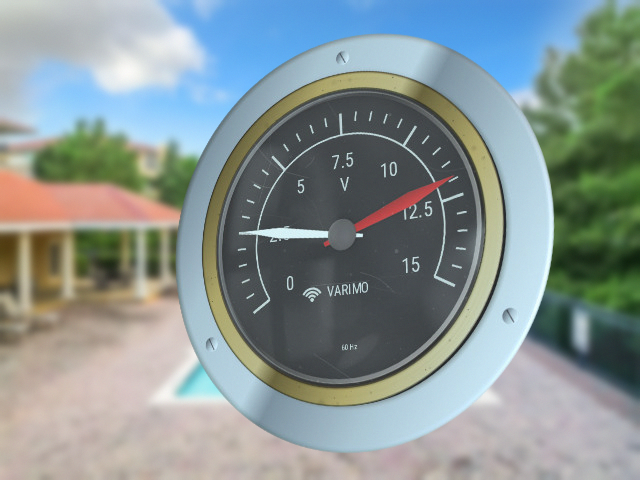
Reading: 12 V
